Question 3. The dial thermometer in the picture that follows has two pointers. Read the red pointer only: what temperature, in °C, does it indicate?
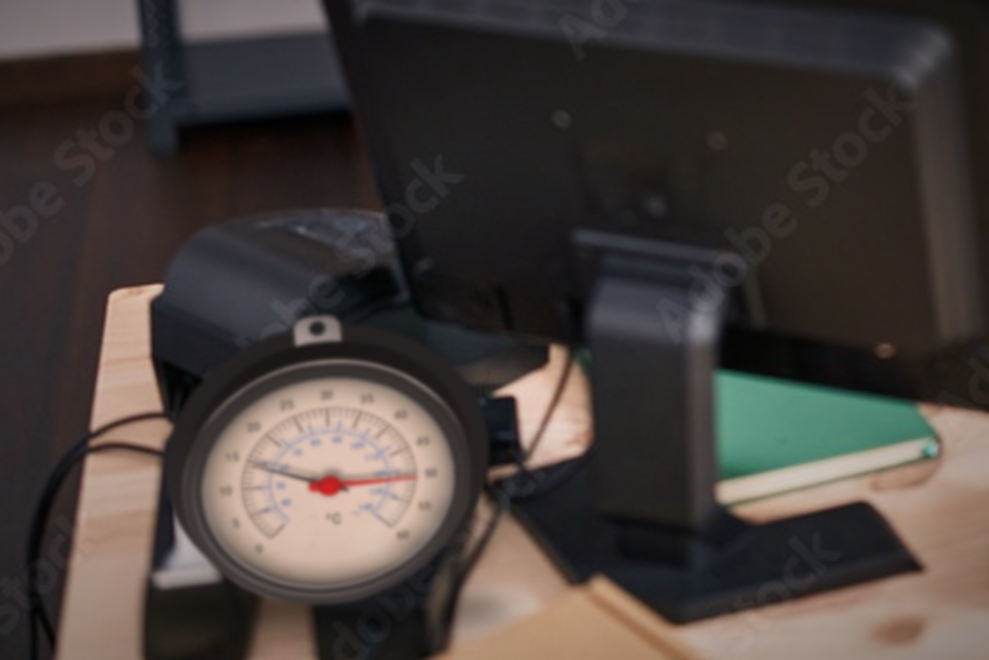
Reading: 50 °C
